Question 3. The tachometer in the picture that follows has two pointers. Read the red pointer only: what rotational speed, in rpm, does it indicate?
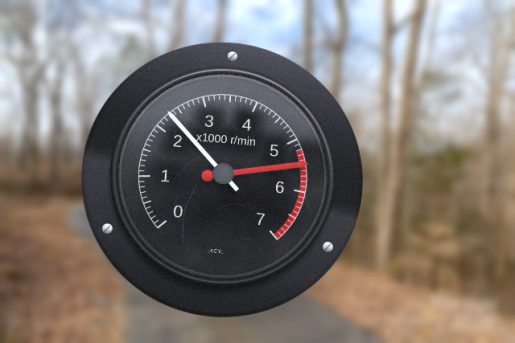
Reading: 5500 rpm
